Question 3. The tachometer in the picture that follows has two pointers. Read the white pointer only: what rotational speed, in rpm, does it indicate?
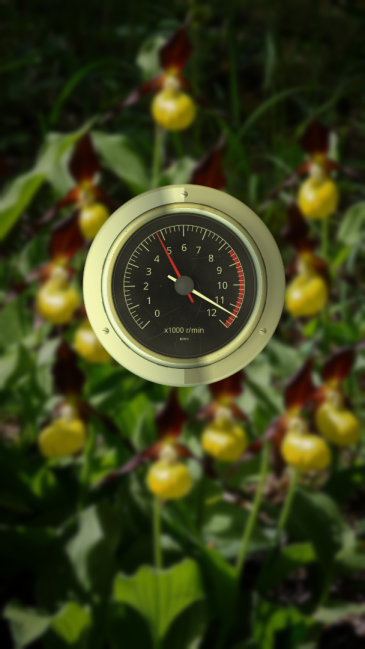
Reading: 11400 rpm
